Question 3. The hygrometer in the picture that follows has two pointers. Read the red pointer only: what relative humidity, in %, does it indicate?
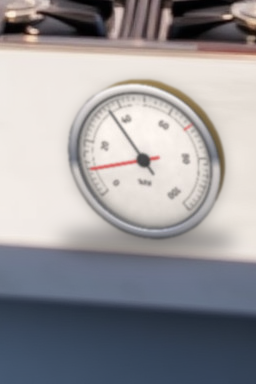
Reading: 10 %
